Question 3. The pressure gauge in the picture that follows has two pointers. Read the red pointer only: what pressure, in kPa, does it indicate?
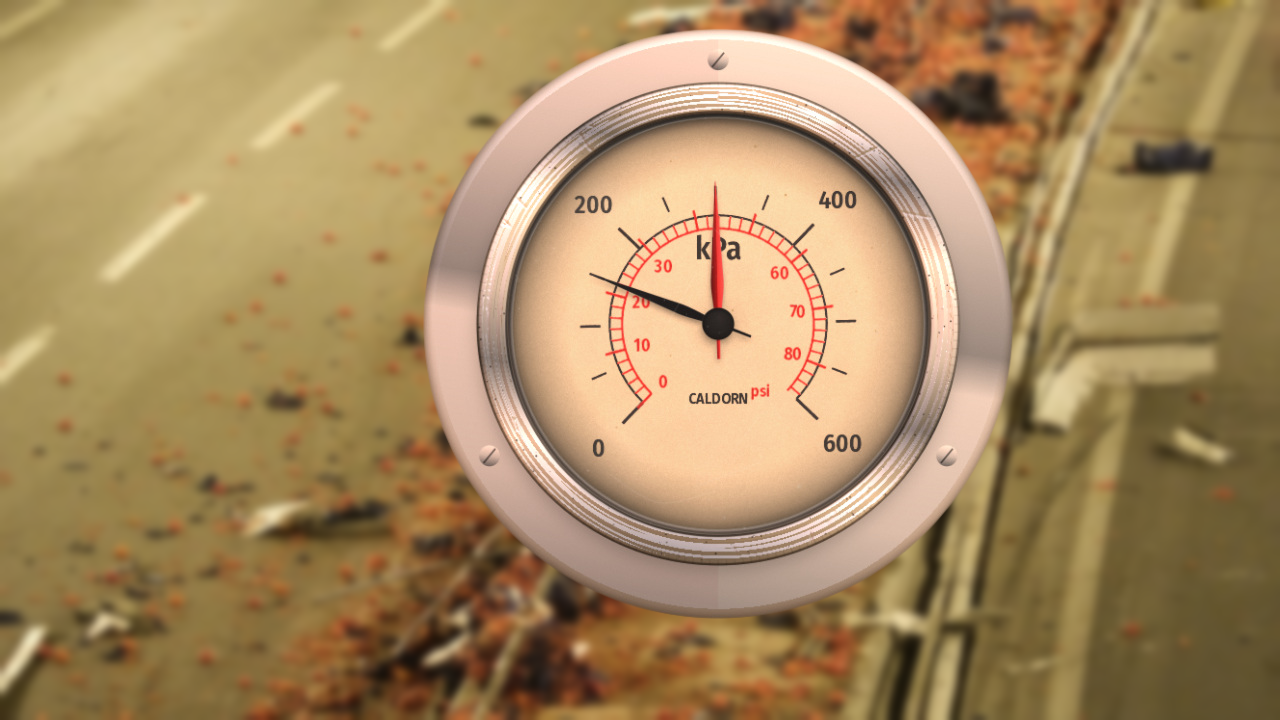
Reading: 300 kPa
